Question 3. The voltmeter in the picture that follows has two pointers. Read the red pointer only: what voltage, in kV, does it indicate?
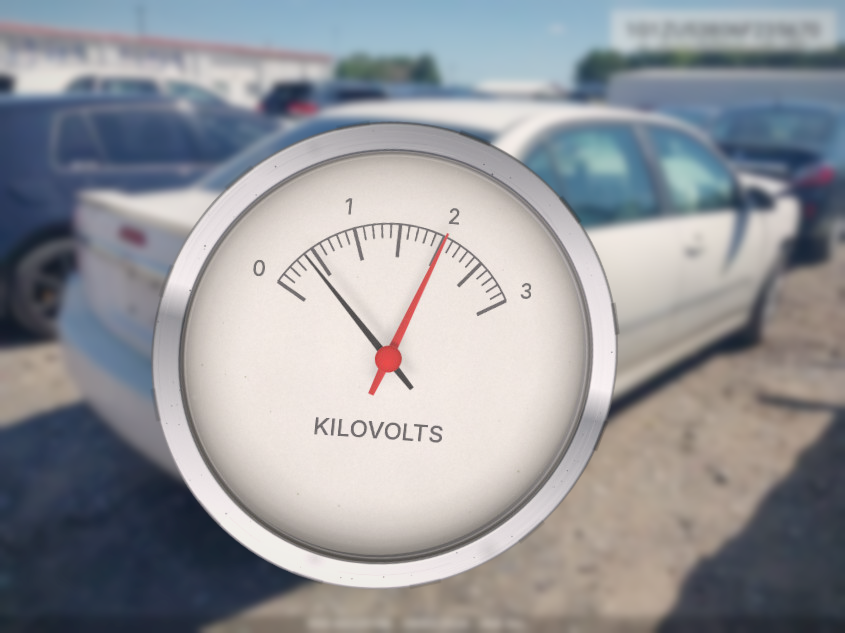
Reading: 2 kV
